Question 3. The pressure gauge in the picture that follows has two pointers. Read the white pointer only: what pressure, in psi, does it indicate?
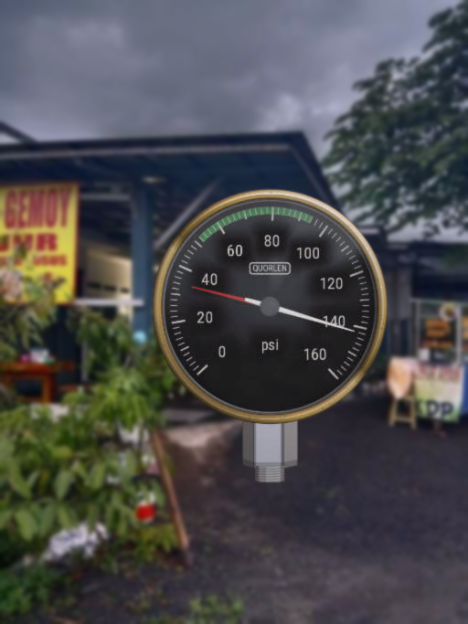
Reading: 142 psi
